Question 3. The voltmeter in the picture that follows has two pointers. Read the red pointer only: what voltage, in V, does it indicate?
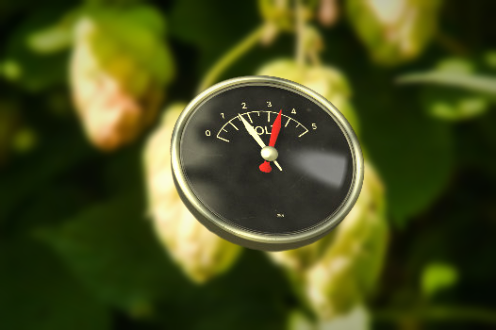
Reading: 3.5 V
